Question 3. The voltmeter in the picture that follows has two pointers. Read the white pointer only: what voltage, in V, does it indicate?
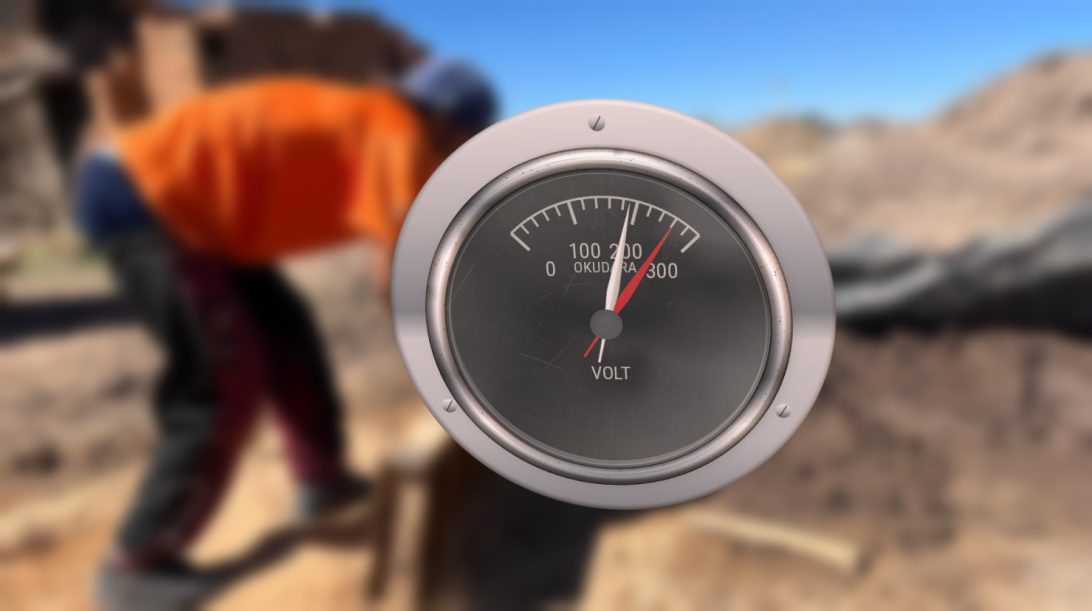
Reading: 190 V
